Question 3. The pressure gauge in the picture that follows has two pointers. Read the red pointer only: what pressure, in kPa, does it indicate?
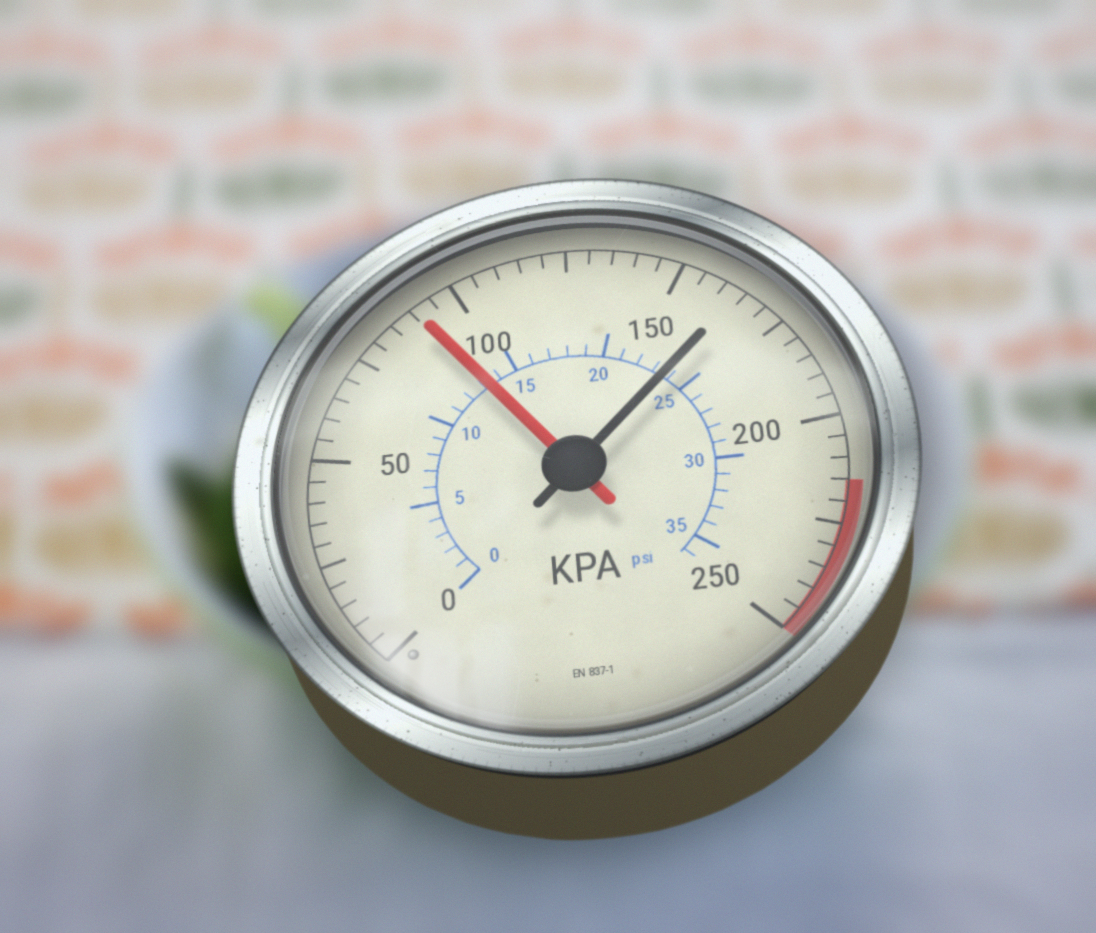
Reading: 90 kPa
